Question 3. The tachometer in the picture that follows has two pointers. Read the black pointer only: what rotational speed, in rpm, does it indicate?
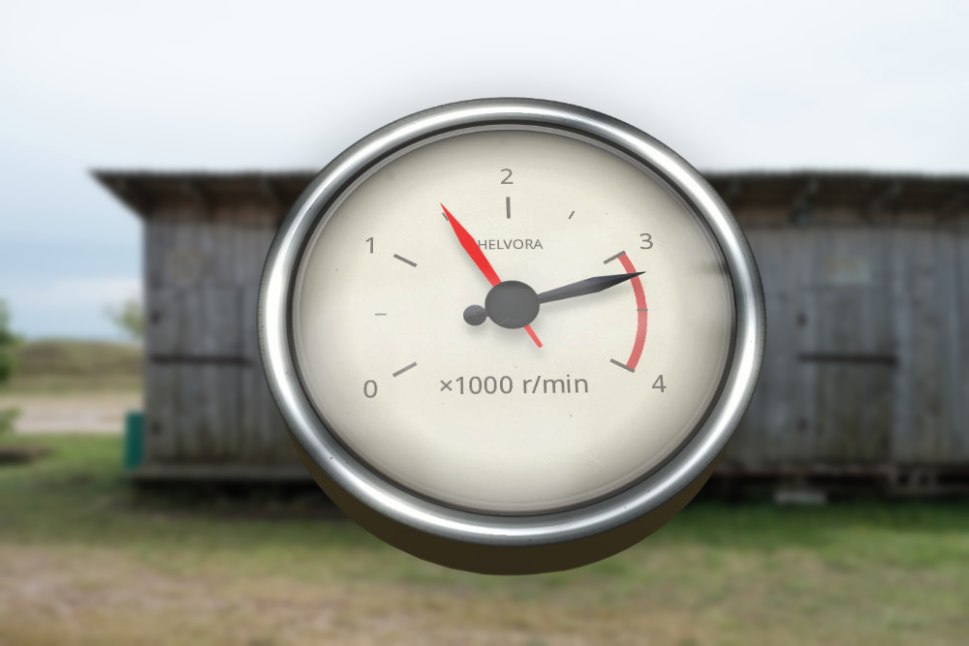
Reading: 3250 rpm
